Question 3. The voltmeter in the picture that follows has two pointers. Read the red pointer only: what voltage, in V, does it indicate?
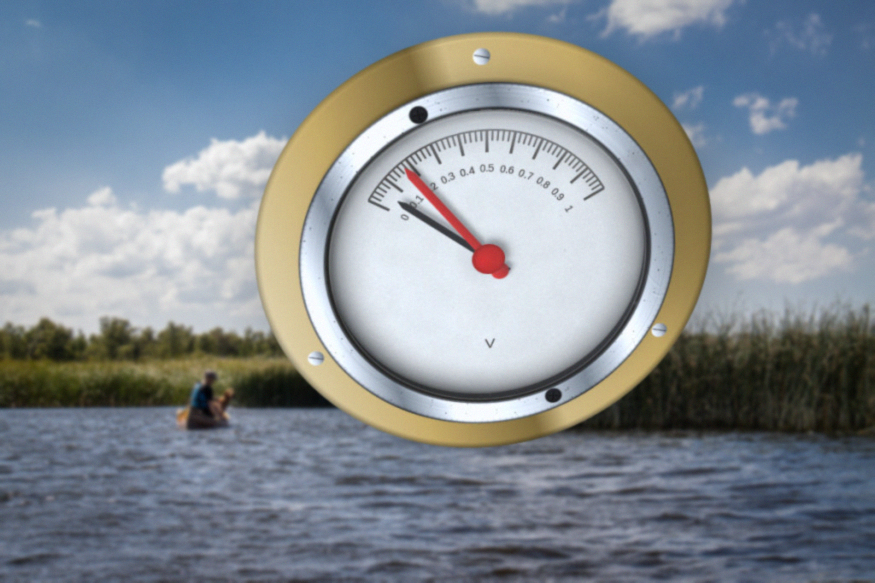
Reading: 0.18 V
